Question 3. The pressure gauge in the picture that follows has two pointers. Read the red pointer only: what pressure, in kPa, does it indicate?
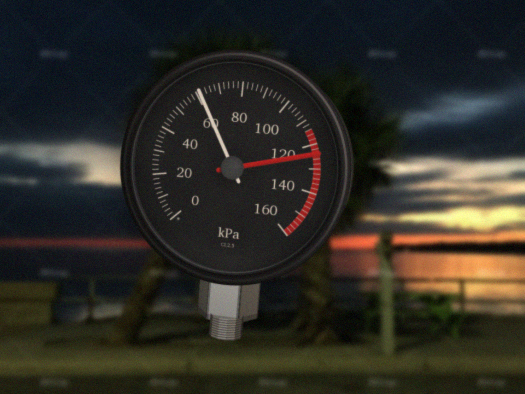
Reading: 124 kPa
